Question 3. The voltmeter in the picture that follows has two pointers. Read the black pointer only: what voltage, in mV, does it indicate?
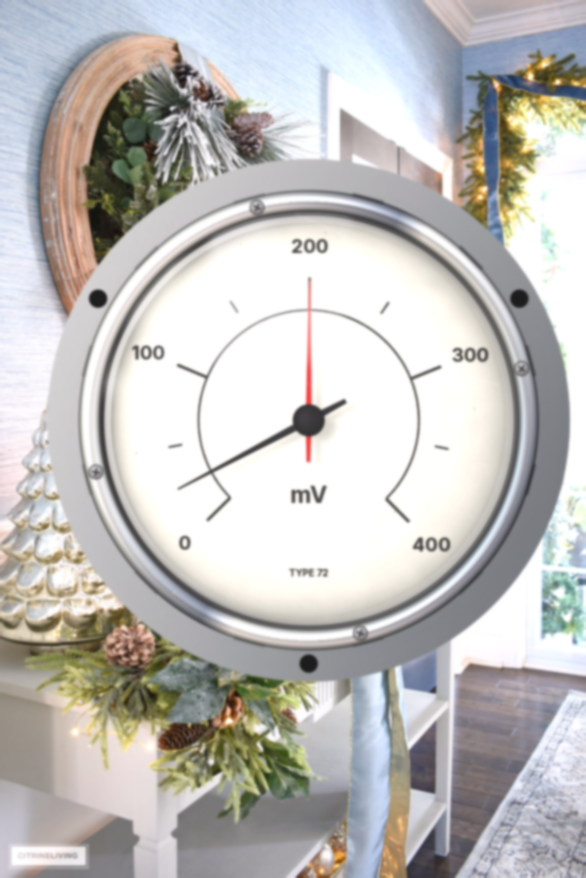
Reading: 25 mV
